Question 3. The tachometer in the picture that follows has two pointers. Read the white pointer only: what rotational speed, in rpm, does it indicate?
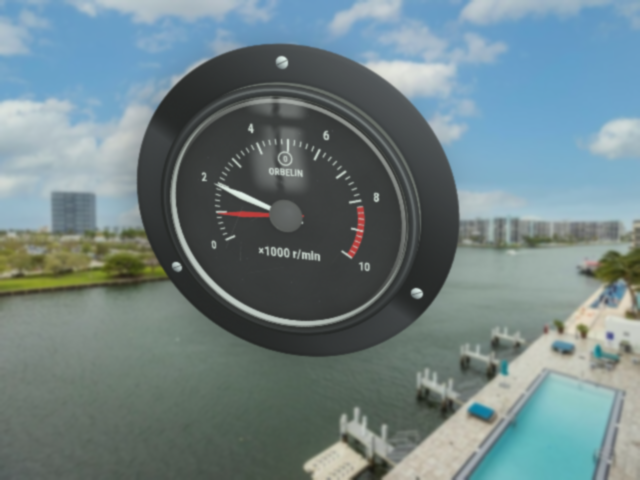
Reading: 2000 rpm
